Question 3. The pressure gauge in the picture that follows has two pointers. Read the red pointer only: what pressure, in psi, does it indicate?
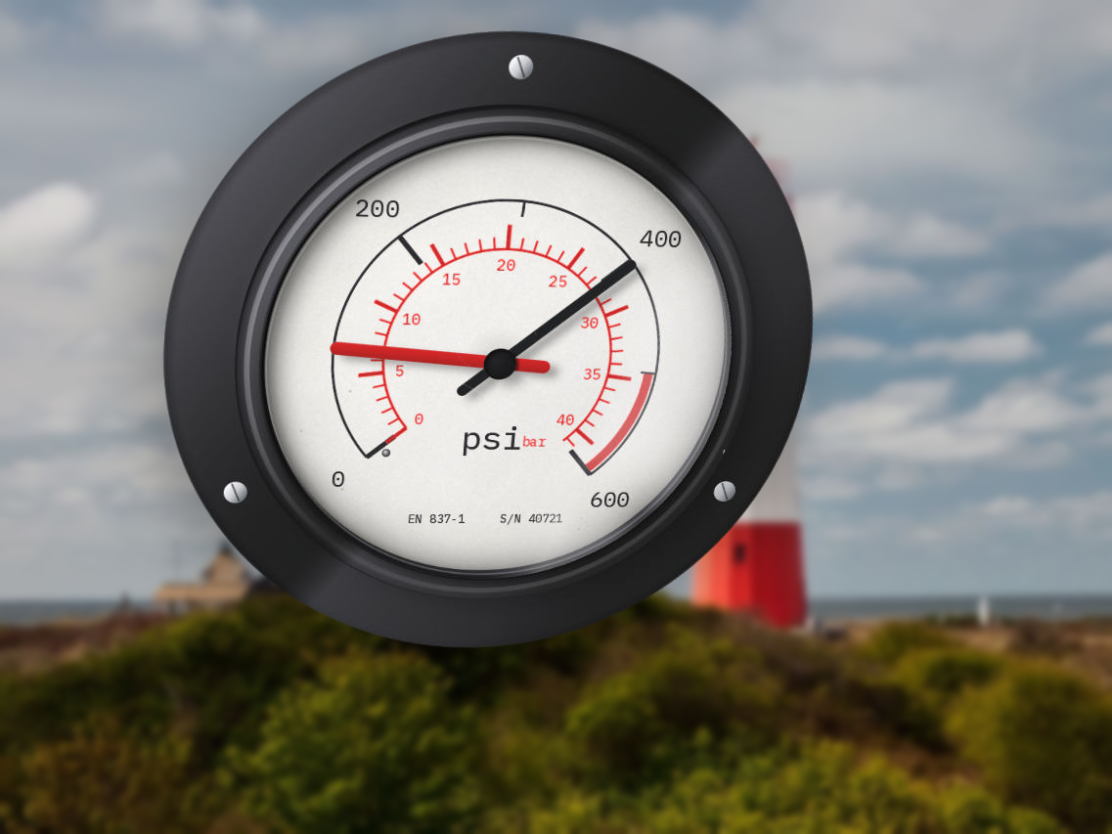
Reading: 100 psi
